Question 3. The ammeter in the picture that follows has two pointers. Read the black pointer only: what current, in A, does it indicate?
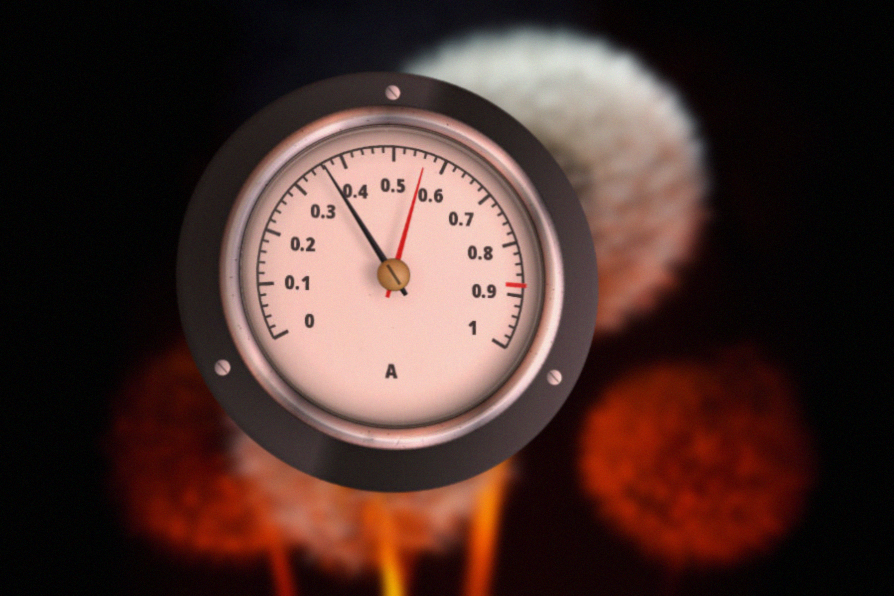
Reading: 0.36 A
